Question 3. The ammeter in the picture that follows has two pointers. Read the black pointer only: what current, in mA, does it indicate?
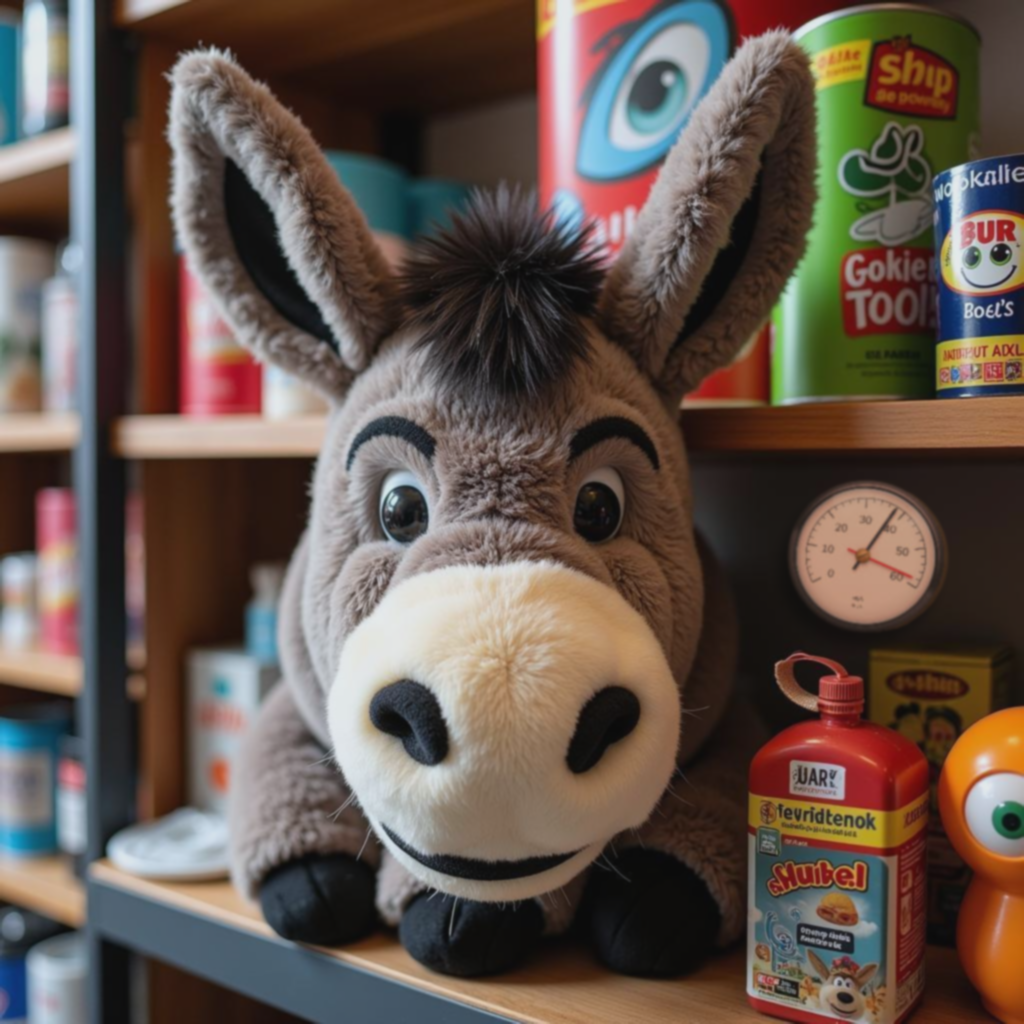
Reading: 38 mA
